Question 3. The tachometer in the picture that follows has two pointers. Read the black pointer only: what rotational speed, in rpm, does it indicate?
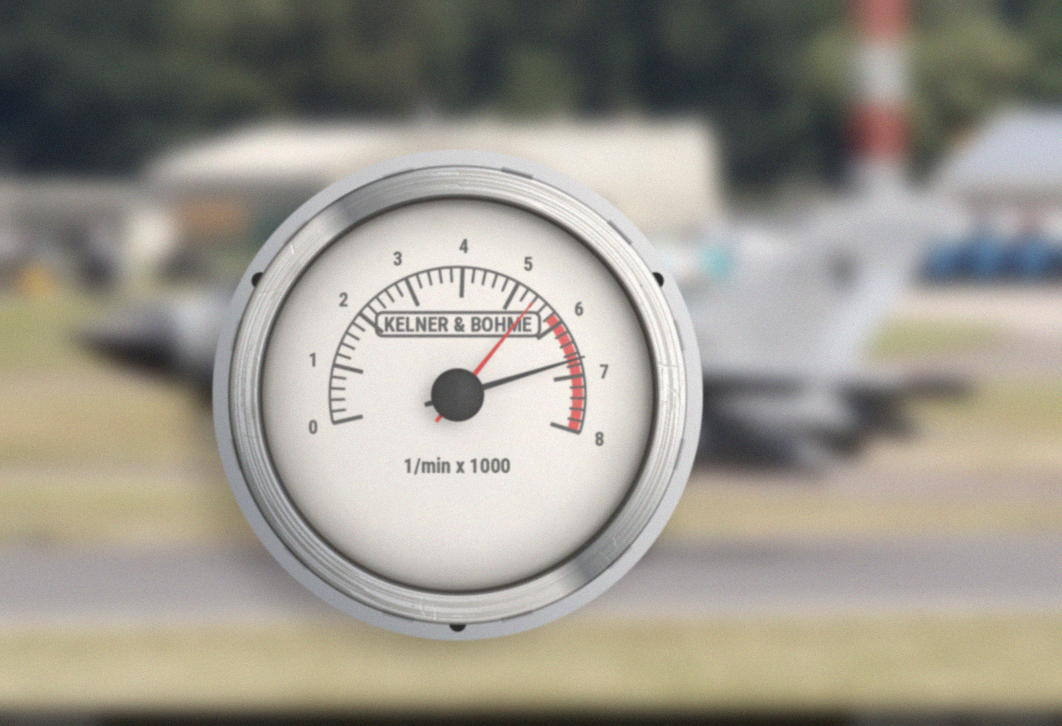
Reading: 6700 rpm
